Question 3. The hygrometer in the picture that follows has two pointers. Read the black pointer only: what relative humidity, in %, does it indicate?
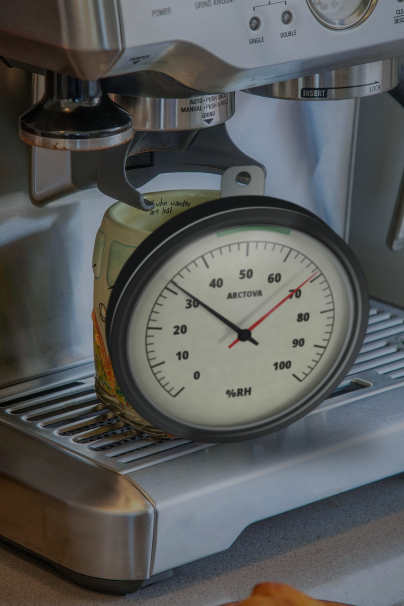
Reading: 32 %
